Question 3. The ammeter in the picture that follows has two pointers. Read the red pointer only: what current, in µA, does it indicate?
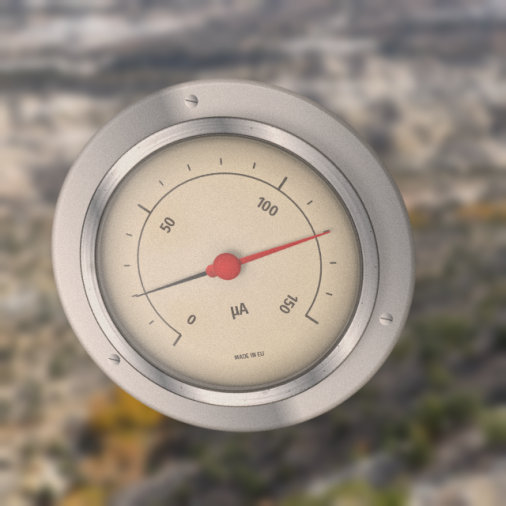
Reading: 120 µA
